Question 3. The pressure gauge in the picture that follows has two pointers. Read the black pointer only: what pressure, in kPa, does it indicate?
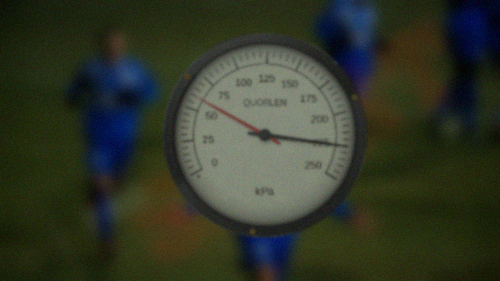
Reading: 225 kPa
